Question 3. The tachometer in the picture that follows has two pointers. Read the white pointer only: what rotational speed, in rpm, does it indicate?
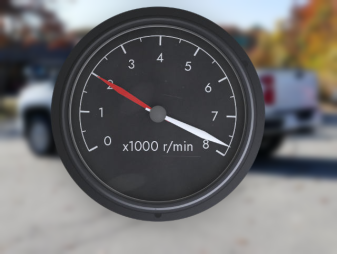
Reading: 7750 rpm
